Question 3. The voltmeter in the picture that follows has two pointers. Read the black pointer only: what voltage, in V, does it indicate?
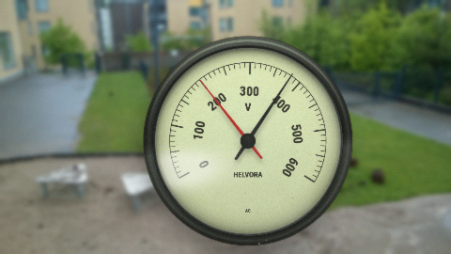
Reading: 380 V
